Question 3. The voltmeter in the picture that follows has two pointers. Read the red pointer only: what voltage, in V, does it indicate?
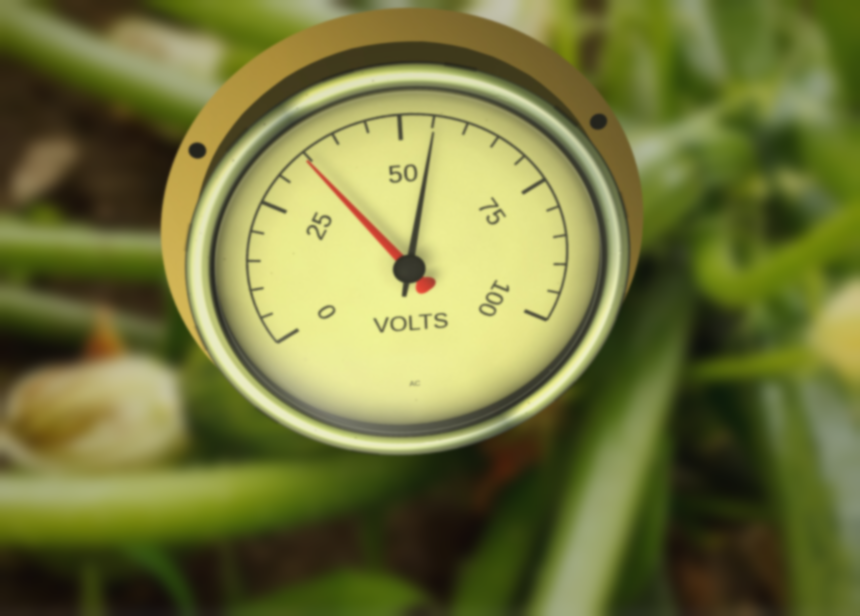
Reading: 35 V
